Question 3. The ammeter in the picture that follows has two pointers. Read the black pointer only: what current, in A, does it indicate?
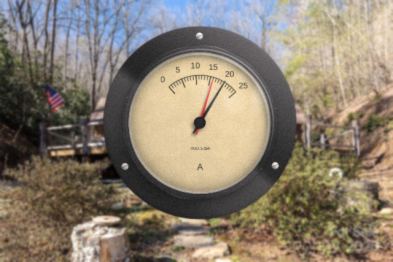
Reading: 20 A
